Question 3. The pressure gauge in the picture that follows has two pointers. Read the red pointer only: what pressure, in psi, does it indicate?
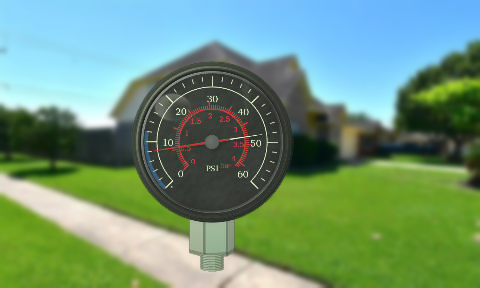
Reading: 8 psi
